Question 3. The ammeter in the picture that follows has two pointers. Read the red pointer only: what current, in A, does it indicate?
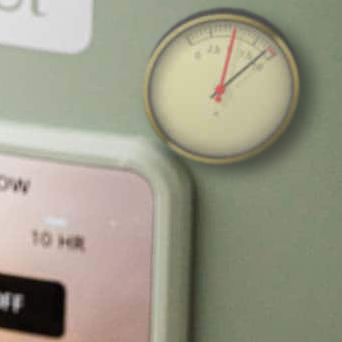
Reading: 5 A
